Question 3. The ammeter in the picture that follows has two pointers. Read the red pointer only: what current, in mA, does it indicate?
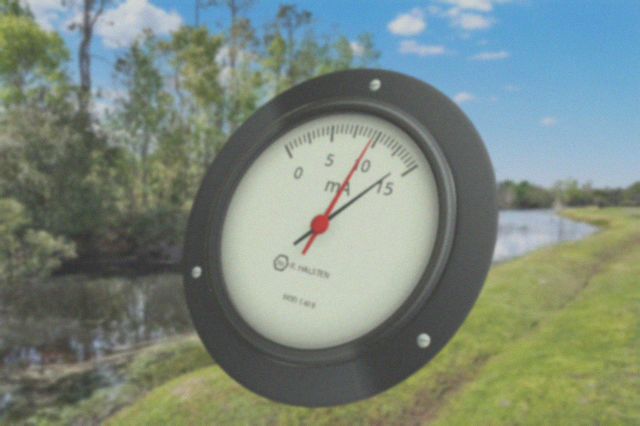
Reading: 10 mA
